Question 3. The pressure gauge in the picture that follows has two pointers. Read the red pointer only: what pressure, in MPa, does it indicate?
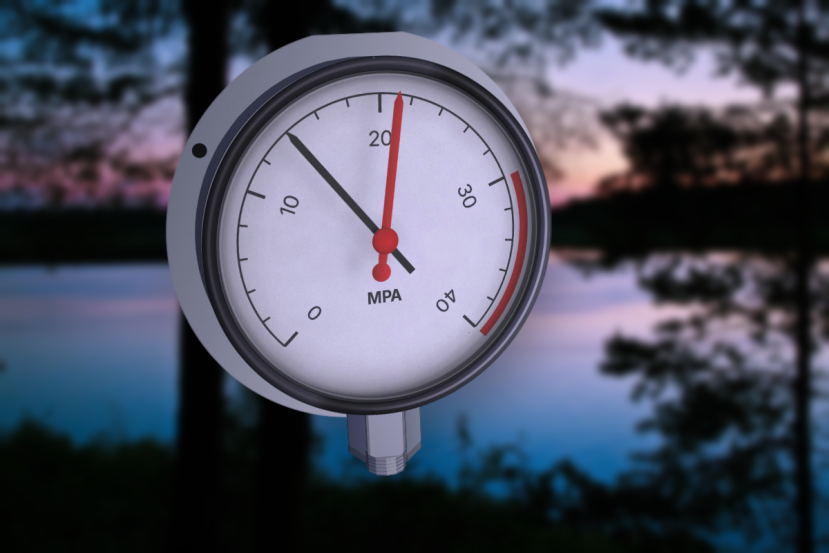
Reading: 21 MPa
